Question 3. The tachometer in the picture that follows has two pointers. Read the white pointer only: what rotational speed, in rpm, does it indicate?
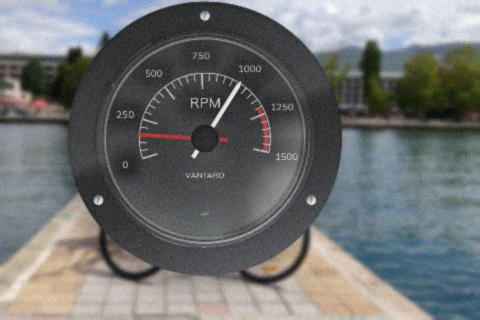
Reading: 1000 rpm
